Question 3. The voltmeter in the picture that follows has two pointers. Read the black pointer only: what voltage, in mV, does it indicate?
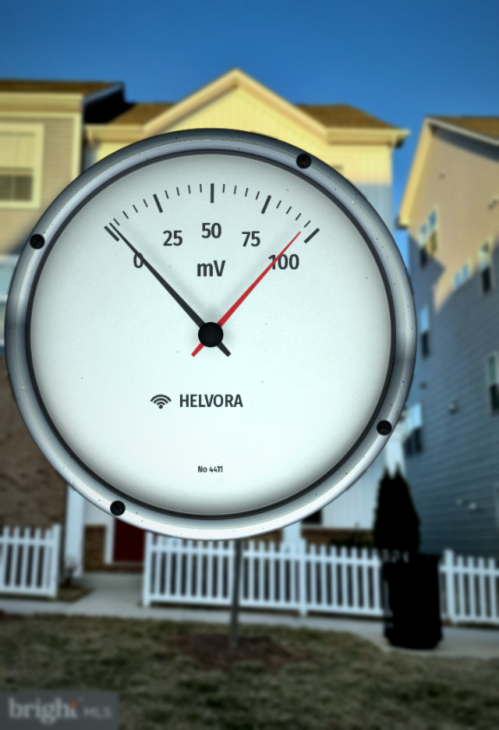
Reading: 2.5 mV
